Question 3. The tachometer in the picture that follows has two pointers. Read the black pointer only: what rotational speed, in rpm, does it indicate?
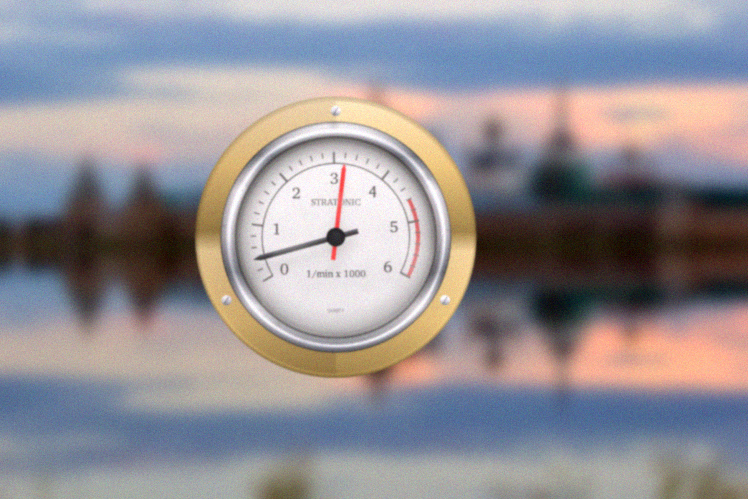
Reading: 400 rpm
